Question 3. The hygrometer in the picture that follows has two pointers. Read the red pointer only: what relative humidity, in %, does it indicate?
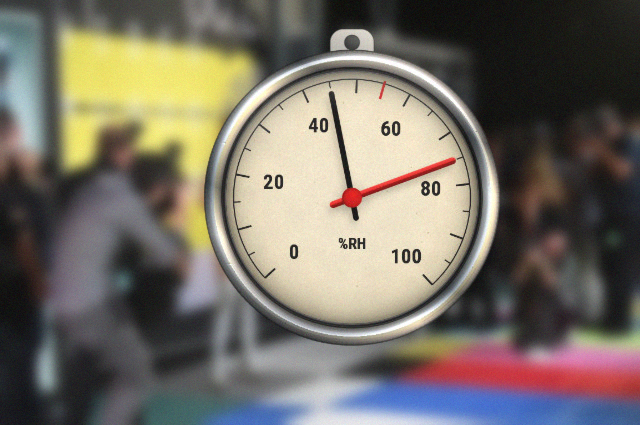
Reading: 75 %
